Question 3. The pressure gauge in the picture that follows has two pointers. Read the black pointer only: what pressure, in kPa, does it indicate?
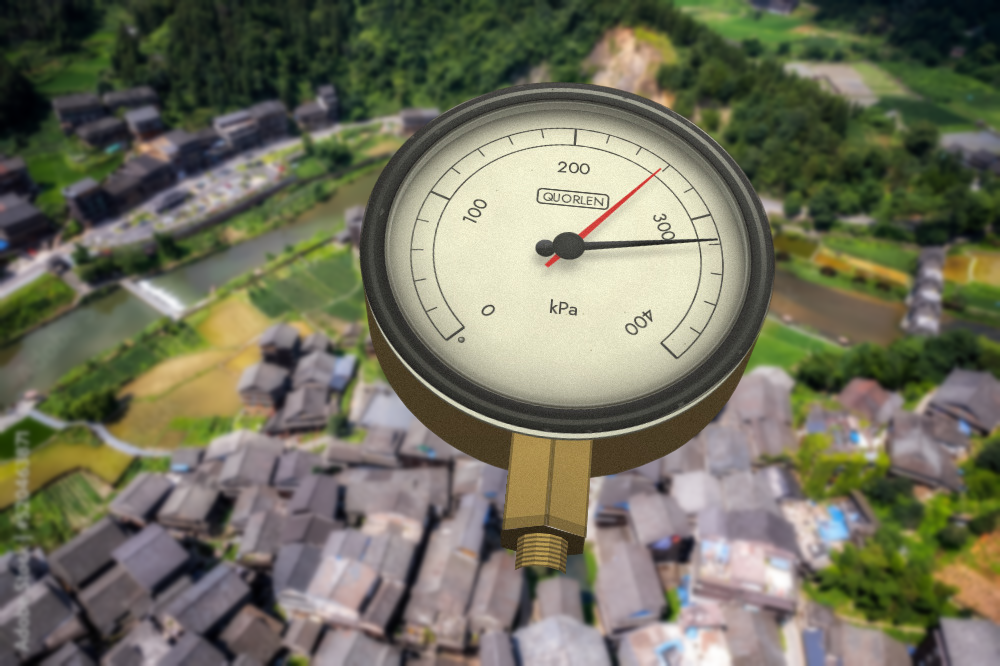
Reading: 320 kPa
